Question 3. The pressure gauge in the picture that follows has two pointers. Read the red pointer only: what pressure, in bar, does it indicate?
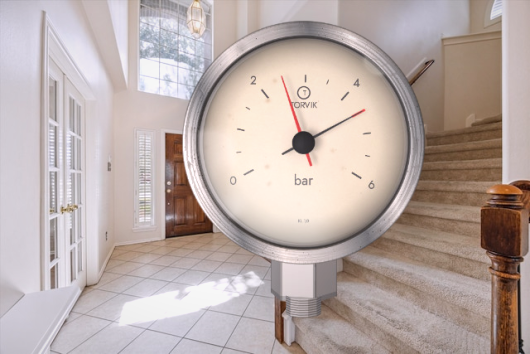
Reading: 2.5 bar
